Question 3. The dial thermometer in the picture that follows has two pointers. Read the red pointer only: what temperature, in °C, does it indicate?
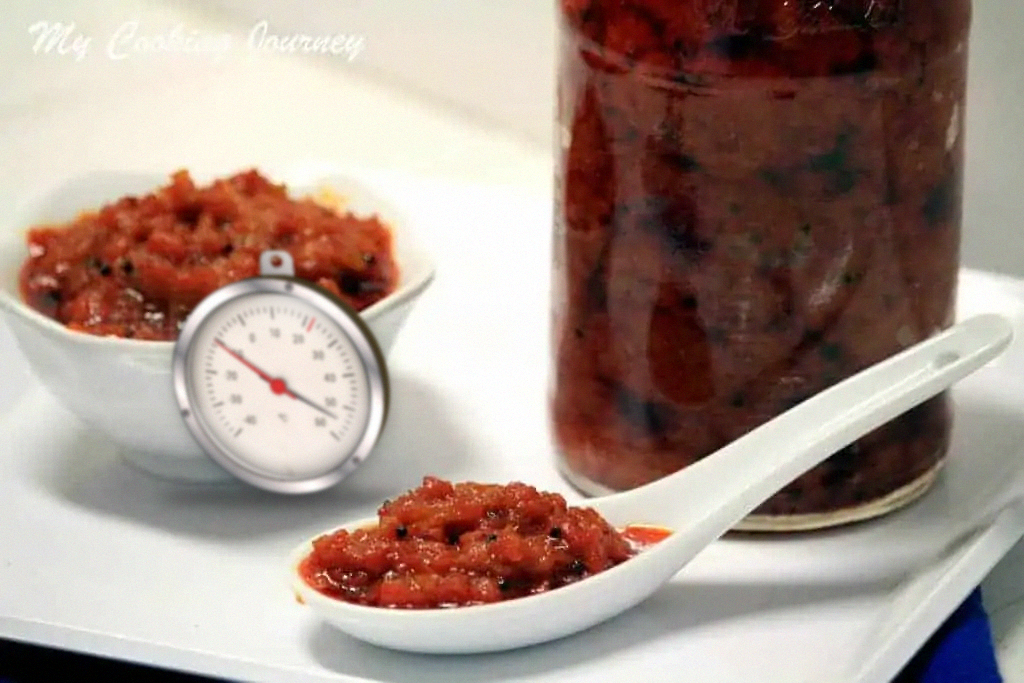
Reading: -10 °C
